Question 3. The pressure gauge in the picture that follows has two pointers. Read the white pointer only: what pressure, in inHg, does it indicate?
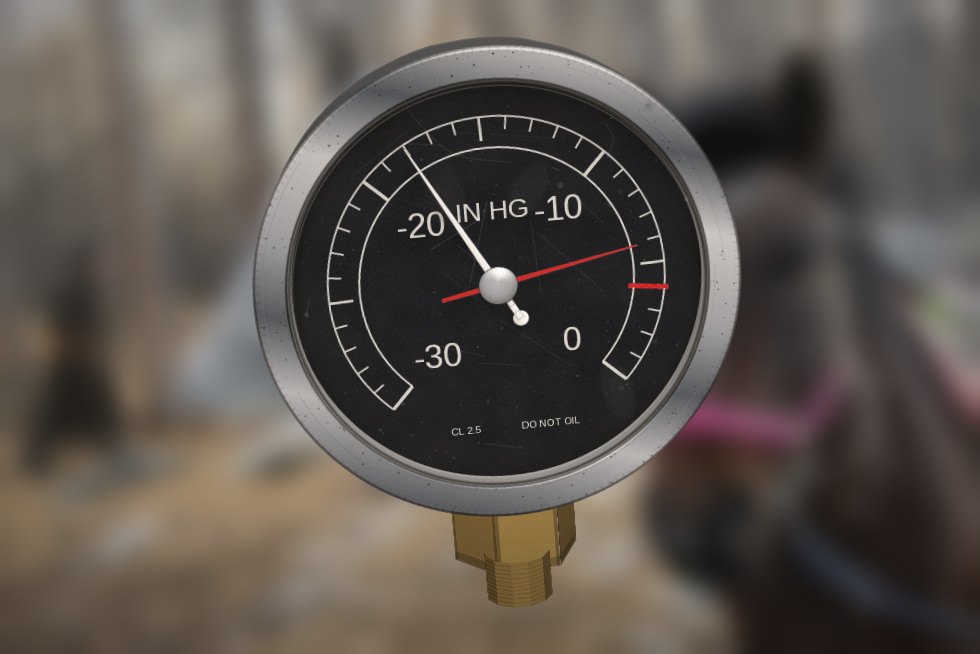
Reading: -18 inHg
